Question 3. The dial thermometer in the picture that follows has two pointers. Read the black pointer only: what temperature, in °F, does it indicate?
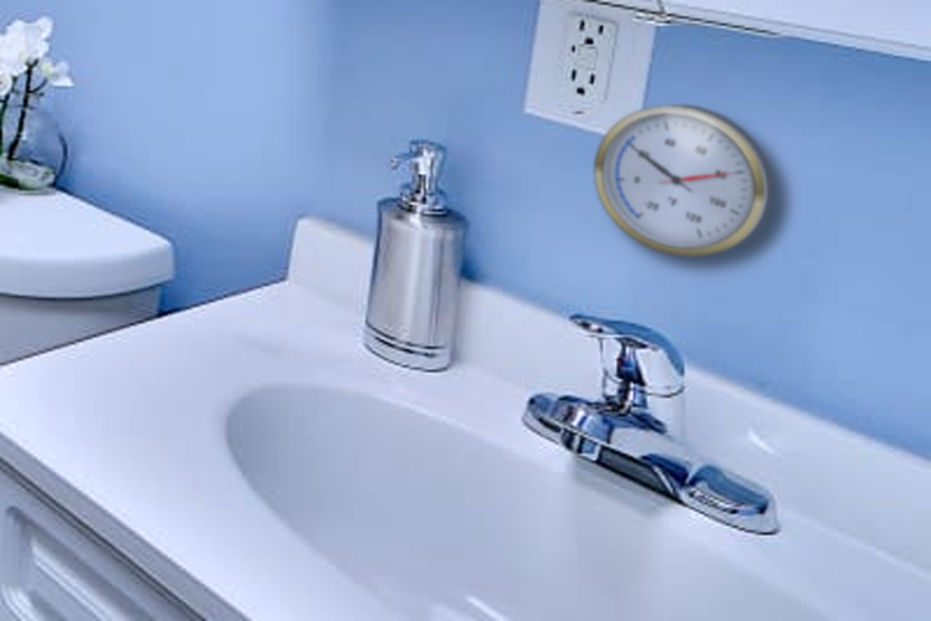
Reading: 20 °F
